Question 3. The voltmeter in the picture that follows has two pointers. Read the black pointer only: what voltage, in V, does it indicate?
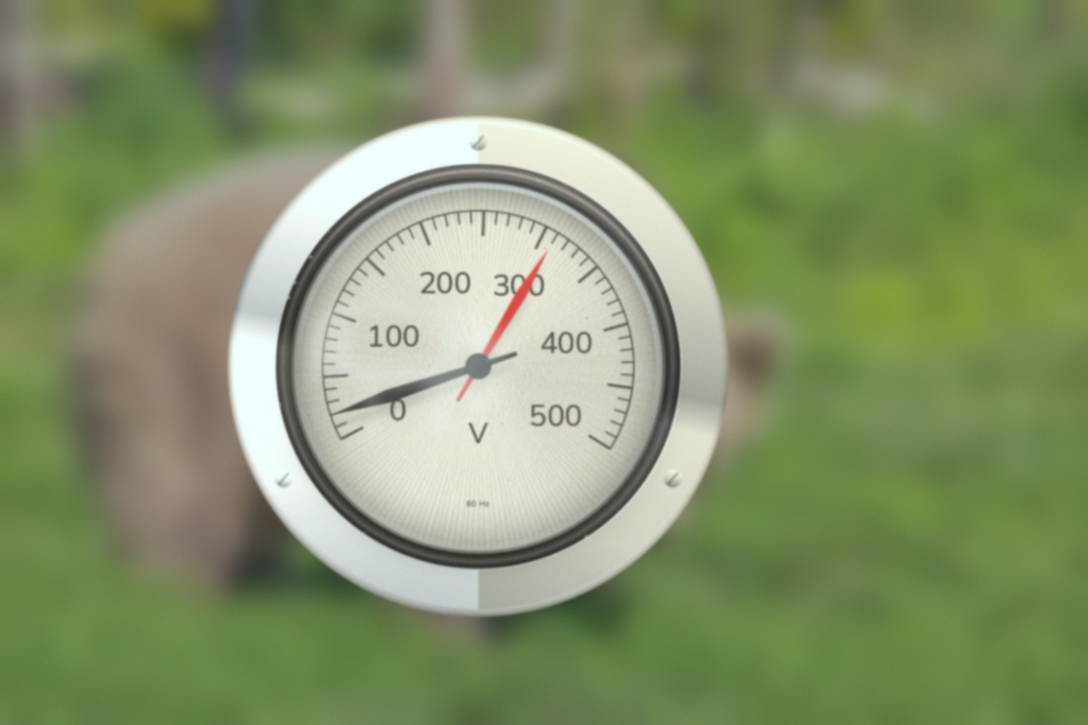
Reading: 20 V
